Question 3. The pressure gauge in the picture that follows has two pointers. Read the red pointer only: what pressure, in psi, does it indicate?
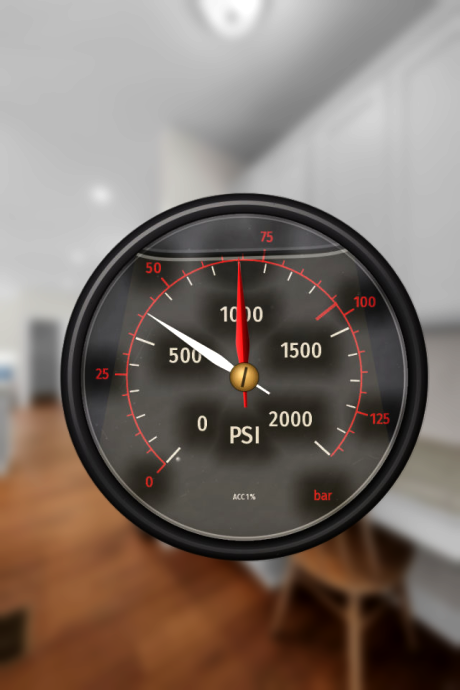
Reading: 1000 psi
